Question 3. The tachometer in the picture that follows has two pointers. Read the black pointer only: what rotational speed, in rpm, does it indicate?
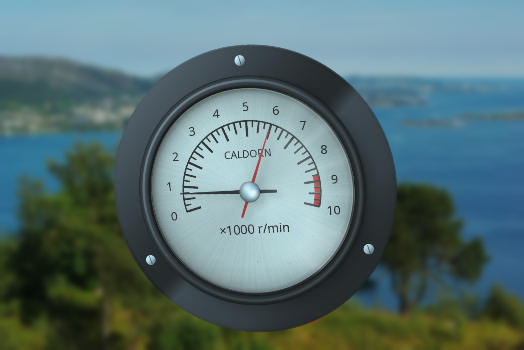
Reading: 750 rpm
